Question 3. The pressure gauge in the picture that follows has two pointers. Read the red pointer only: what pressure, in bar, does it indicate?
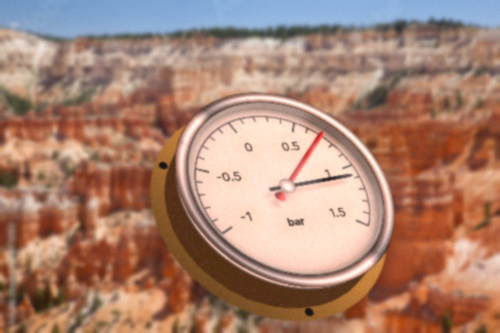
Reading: 0.7 bar
